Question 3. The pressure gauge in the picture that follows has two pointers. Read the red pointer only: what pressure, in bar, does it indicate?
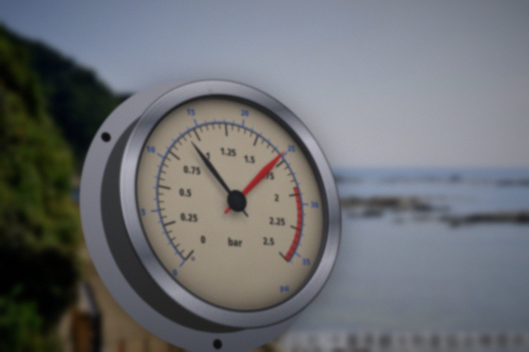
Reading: 1.7 bar
